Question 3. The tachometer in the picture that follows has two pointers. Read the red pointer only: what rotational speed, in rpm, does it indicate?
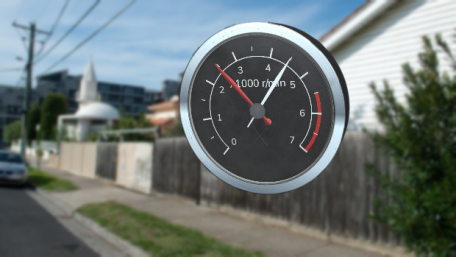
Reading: 2500 rpm
